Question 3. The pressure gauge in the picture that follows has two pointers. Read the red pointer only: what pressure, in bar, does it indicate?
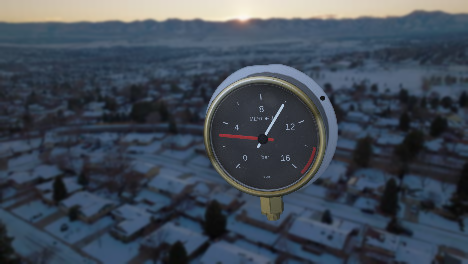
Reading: 3 bar
